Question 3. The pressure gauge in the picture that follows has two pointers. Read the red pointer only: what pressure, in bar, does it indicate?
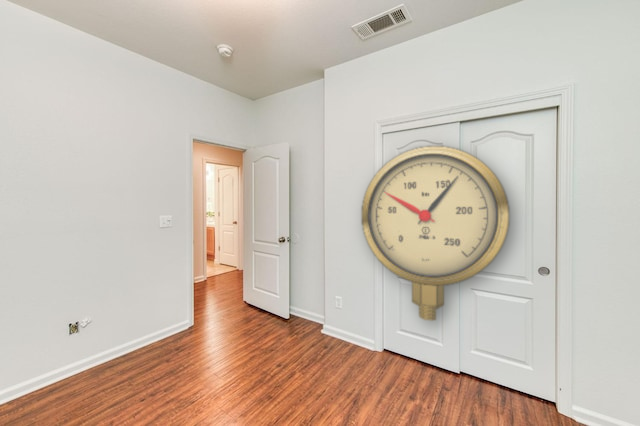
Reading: 70 bar
